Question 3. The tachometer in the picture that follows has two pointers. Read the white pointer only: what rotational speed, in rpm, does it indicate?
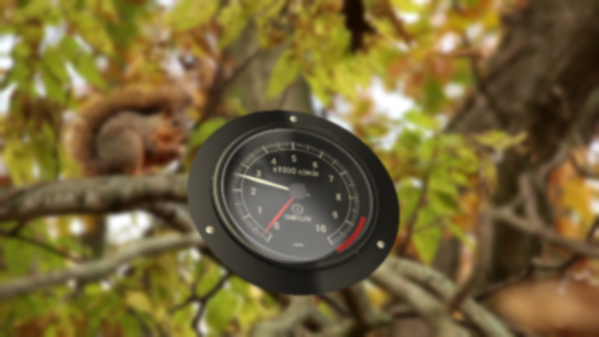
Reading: 2500 rpm
